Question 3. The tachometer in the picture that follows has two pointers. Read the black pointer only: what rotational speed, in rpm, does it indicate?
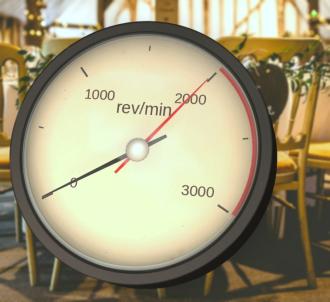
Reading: 0 rpm
